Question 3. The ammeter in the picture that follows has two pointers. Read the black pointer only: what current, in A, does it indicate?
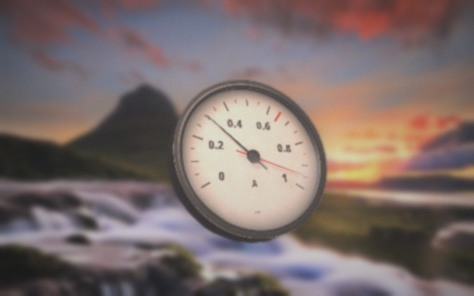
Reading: 0.3 A
